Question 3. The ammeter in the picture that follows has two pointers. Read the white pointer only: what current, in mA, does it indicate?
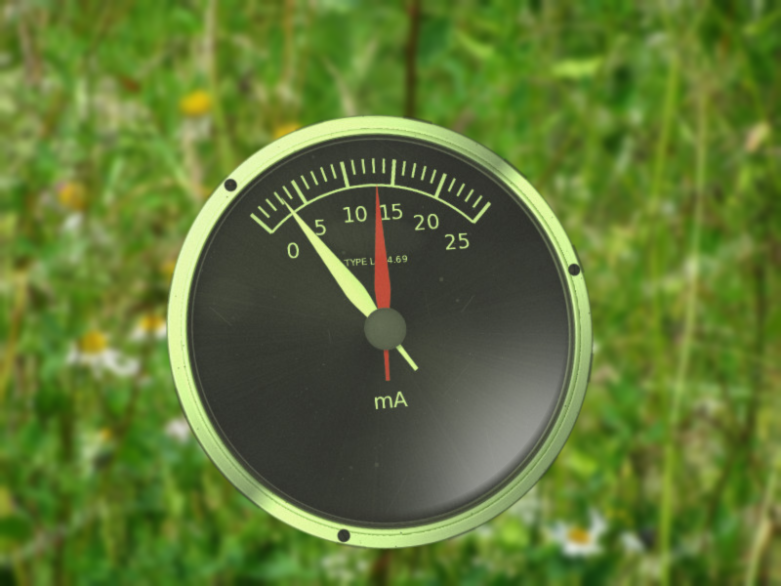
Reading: 3 mA
